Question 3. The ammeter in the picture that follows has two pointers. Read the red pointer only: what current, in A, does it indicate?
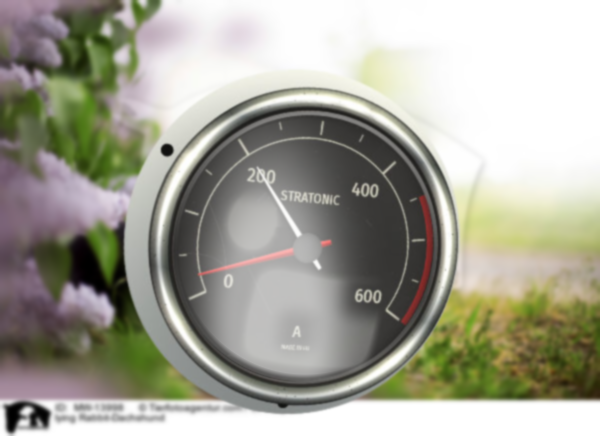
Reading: 25 A
